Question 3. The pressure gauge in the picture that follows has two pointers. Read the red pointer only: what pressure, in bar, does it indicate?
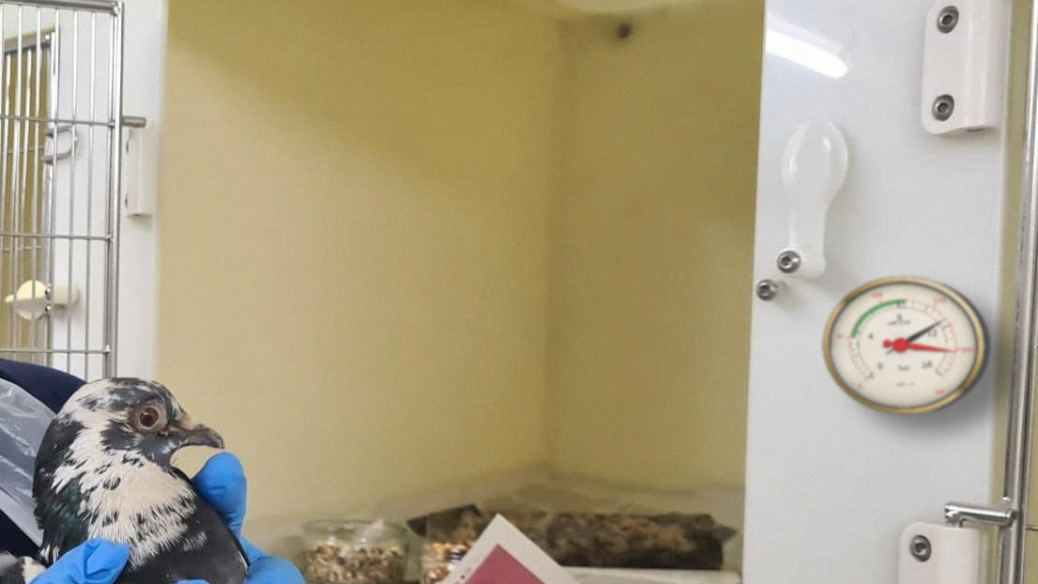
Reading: 14 bar
